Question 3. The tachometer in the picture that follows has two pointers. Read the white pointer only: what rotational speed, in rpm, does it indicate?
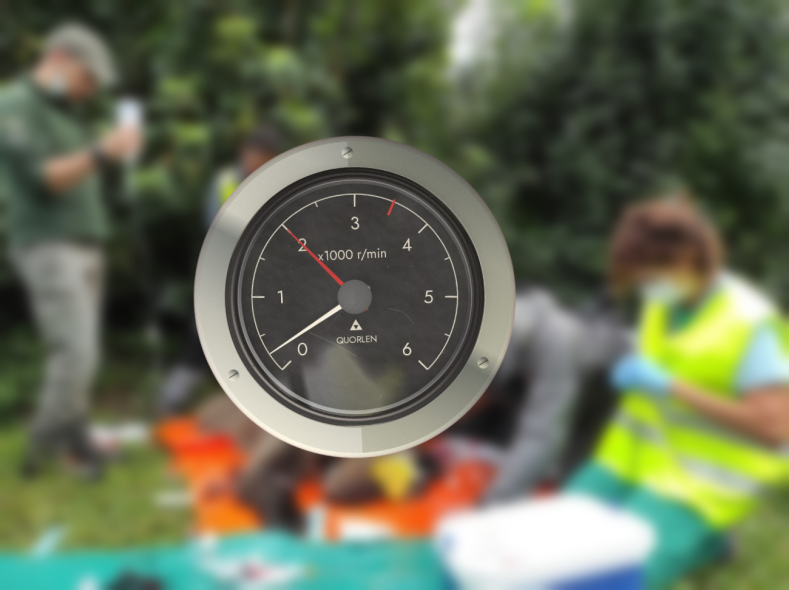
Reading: 250 rpm
